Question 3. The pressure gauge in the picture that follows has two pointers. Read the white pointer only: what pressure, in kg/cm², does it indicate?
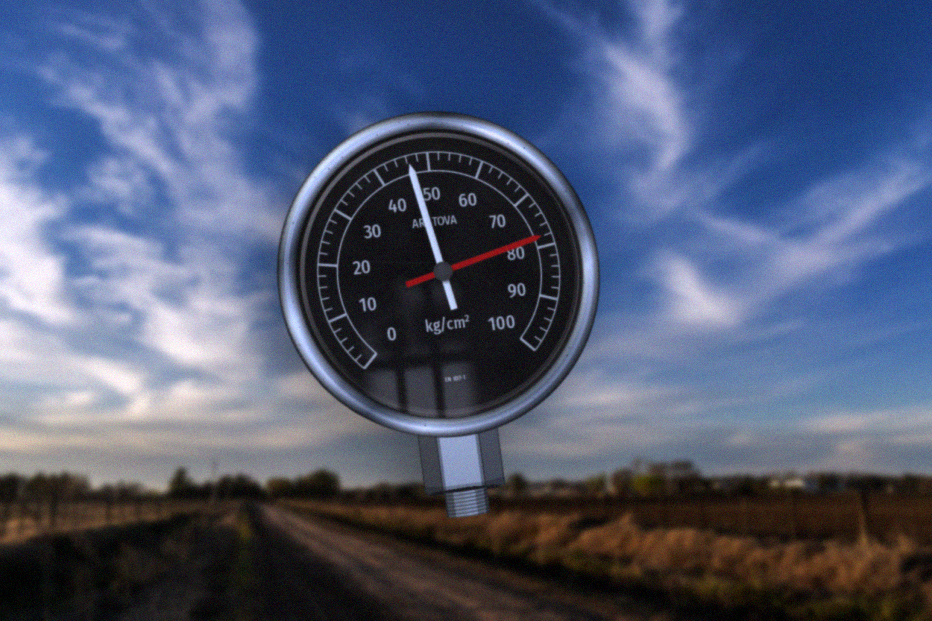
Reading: 46 kg/cm²
